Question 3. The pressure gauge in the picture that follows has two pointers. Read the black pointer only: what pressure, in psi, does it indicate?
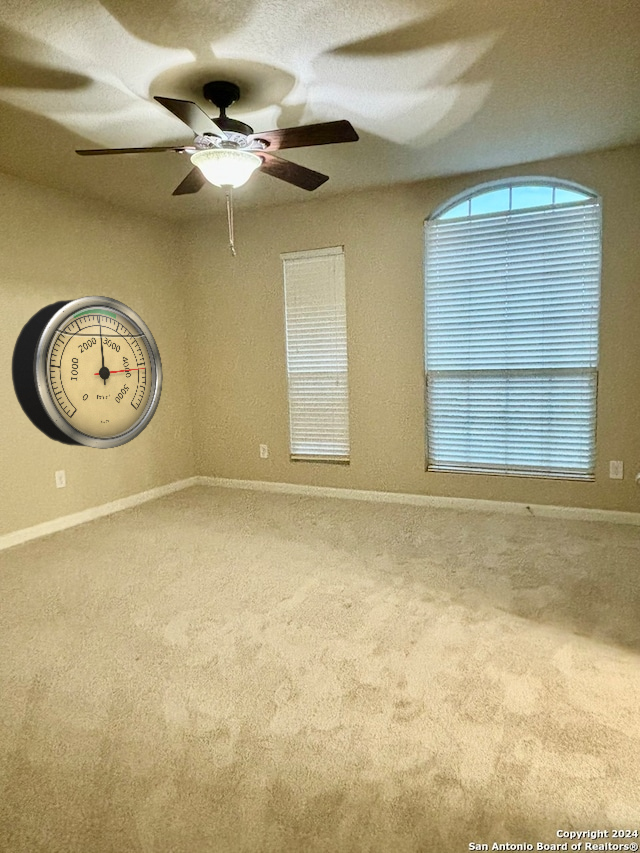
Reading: 2500 psi
